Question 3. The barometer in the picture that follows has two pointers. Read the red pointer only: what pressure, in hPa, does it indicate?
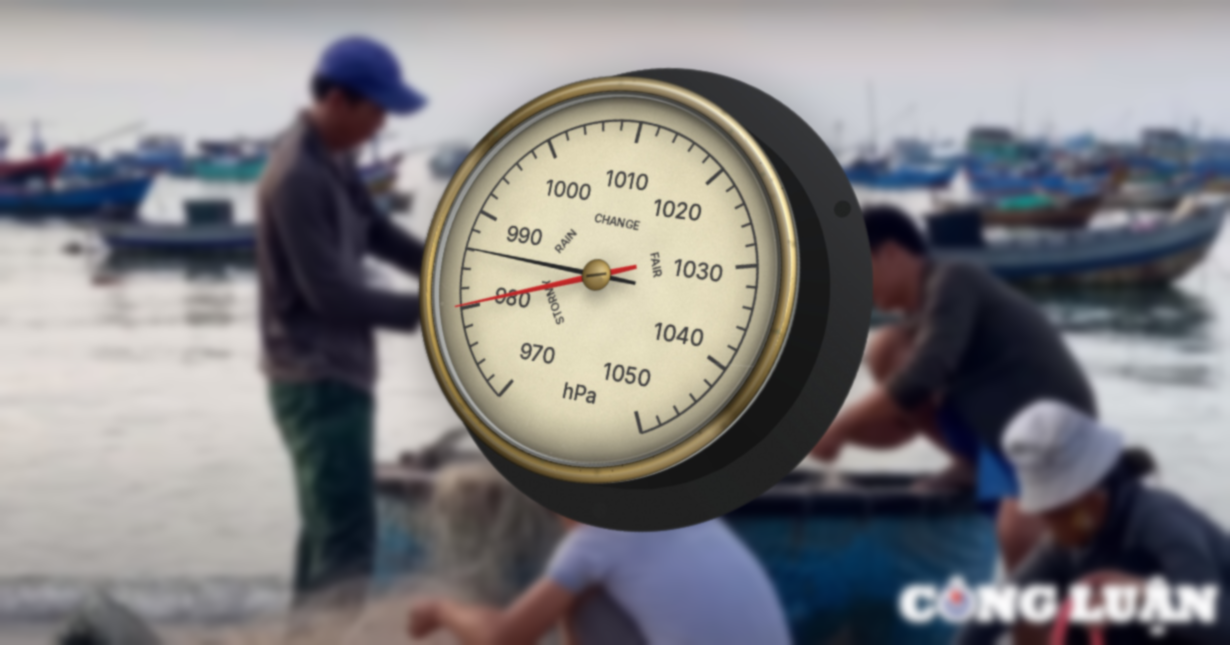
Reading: 980 hPa
